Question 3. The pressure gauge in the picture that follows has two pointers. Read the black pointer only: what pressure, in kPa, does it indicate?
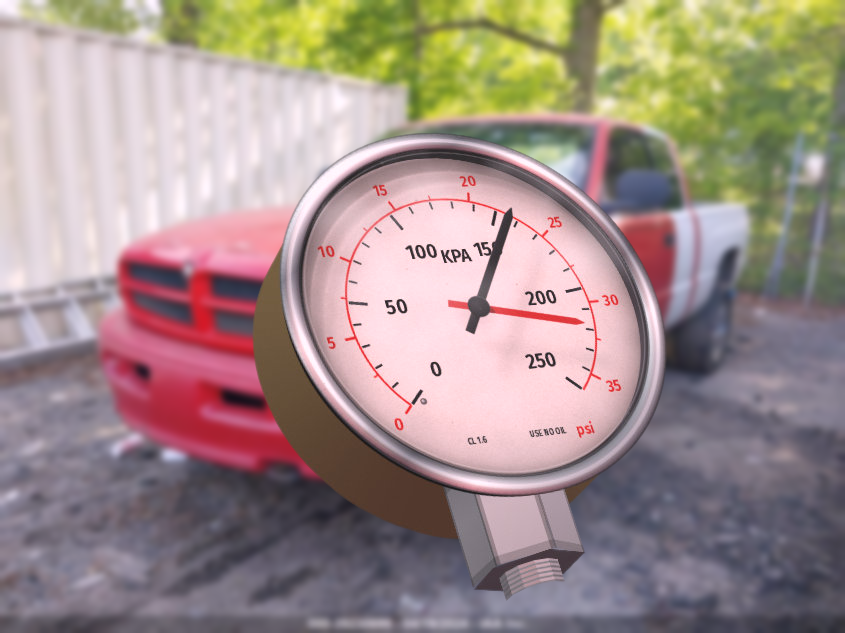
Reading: 155 kPa
